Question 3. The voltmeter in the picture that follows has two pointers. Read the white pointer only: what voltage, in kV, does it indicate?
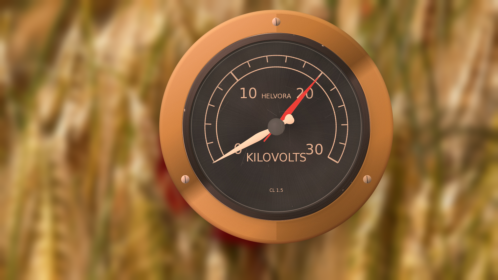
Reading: 0 kV
